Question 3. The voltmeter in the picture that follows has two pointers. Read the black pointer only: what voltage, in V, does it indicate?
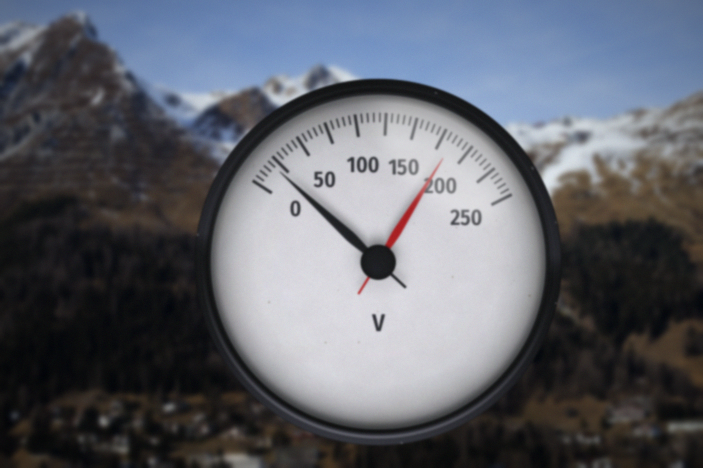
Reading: 20 V
